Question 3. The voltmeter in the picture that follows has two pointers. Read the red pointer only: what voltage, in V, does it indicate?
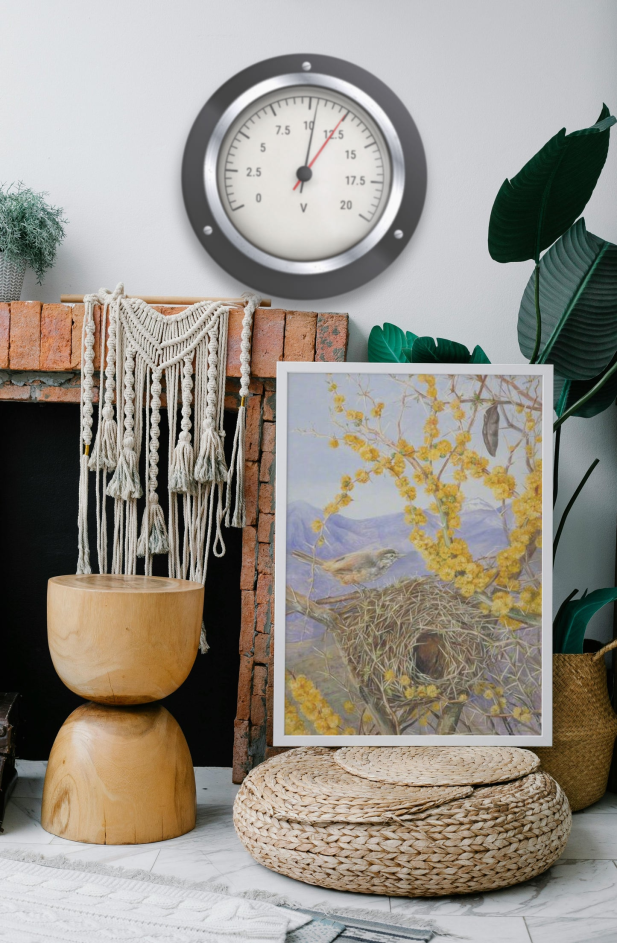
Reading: 12.5 V
